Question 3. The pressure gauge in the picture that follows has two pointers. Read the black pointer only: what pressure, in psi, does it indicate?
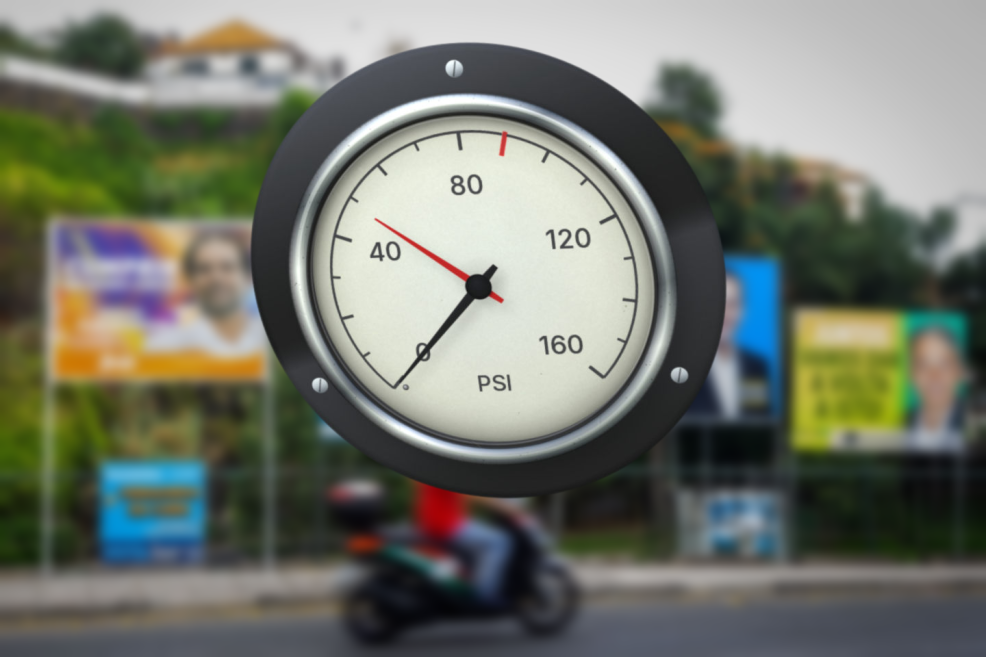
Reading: 0 psi
